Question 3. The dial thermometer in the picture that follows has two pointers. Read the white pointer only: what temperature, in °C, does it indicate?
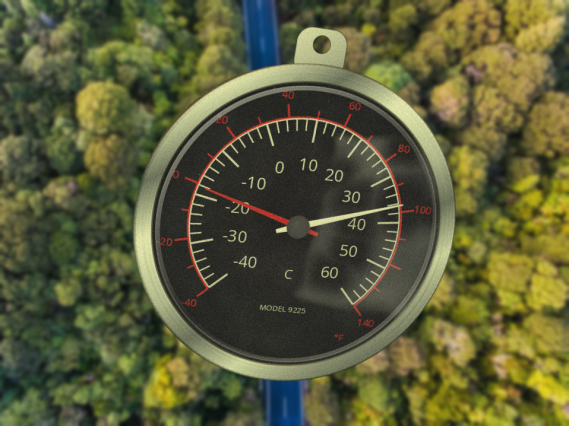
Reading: 36 °C
